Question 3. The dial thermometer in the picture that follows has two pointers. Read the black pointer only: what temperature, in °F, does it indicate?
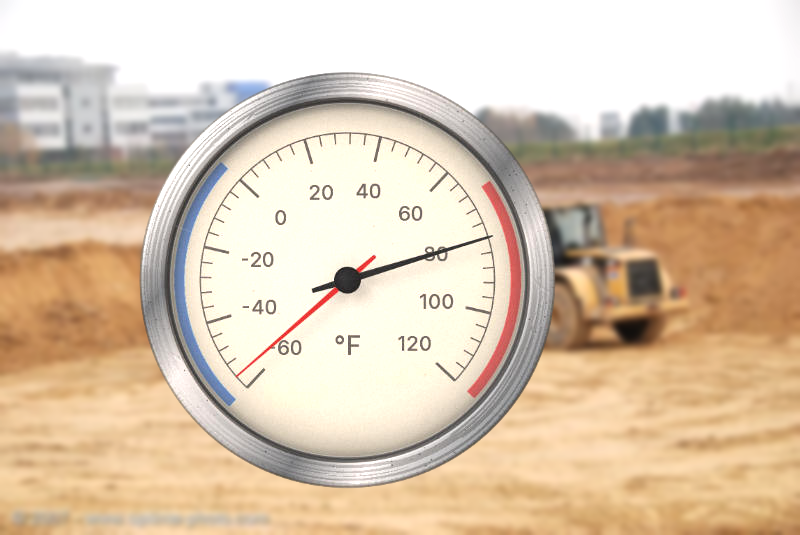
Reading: 80 °F
